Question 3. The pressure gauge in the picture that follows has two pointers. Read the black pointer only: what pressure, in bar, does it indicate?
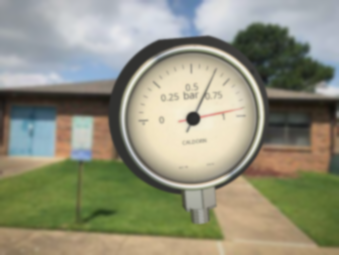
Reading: 0.65 bar
